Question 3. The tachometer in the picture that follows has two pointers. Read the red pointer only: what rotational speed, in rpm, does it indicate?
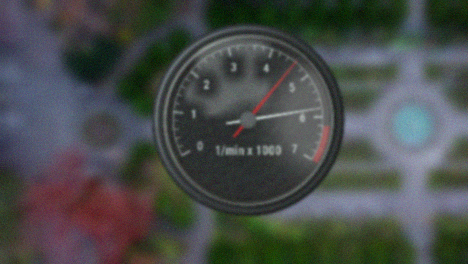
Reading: 4600 rpm
